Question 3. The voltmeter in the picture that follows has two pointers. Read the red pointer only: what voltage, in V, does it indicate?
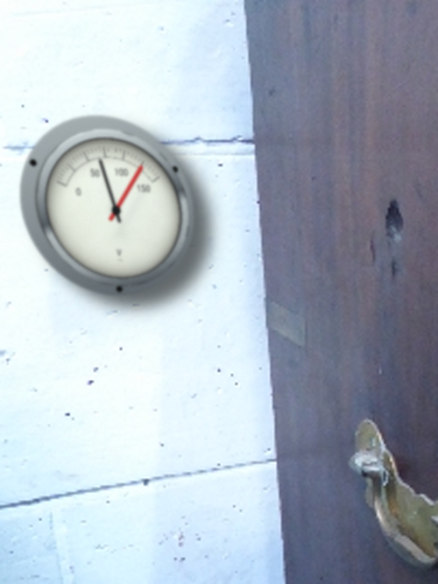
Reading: 125 V
